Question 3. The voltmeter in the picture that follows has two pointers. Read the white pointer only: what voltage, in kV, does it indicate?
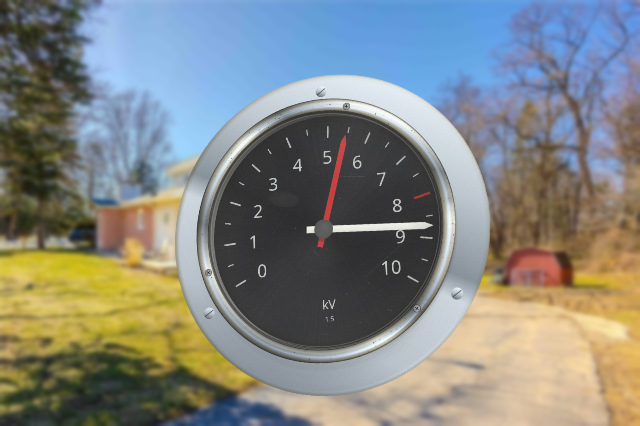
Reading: 8.75 kV
